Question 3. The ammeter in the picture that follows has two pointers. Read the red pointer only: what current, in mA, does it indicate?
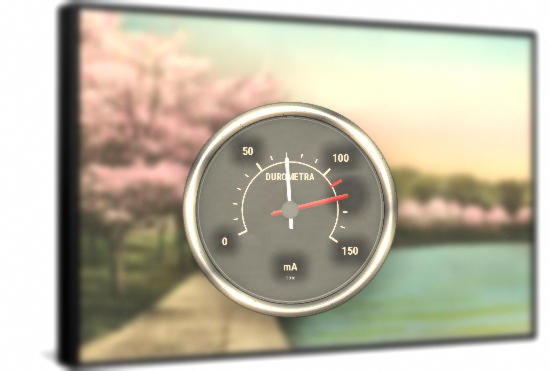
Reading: 120 mA
